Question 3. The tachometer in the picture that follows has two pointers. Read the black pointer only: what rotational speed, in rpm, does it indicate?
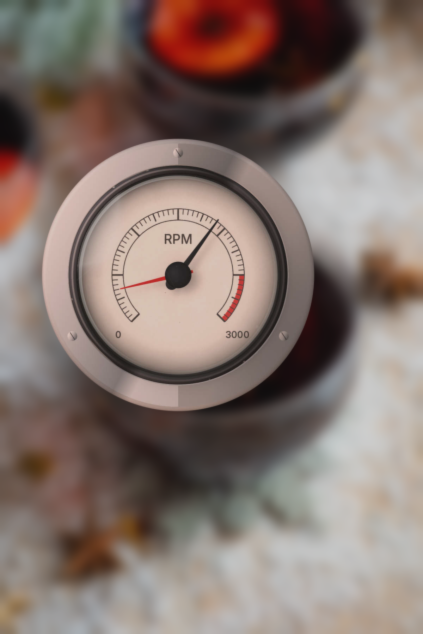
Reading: 1900 rpm
